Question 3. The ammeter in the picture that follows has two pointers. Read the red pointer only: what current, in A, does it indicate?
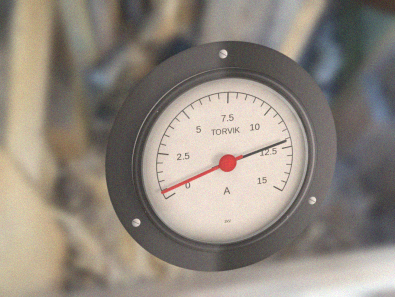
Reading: 0.5 A
